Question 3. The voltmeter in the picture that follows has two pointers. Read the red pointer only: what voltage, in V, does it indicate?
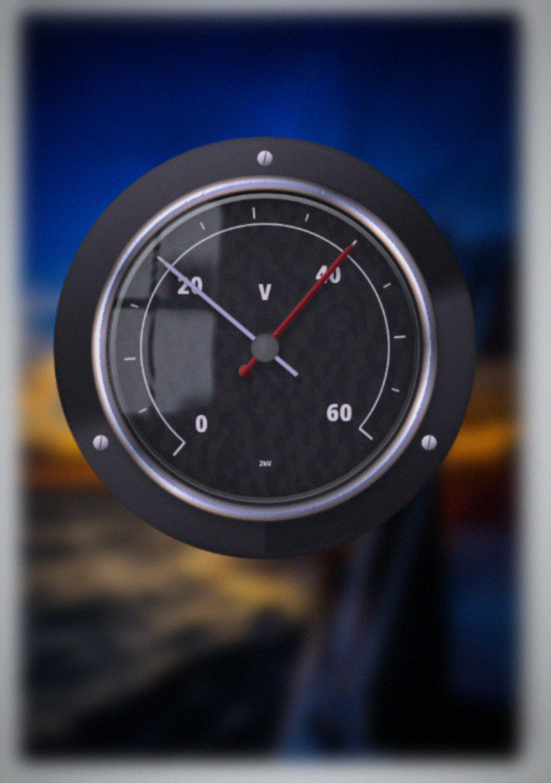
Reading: 40 V
